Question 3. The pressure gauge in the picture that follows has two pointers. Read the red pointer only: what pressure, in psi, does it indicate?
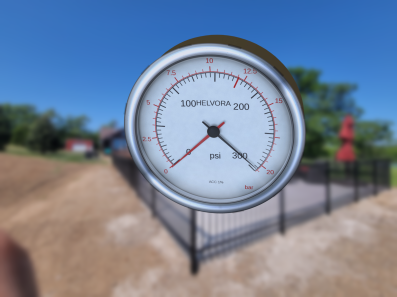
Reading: 0 psi
